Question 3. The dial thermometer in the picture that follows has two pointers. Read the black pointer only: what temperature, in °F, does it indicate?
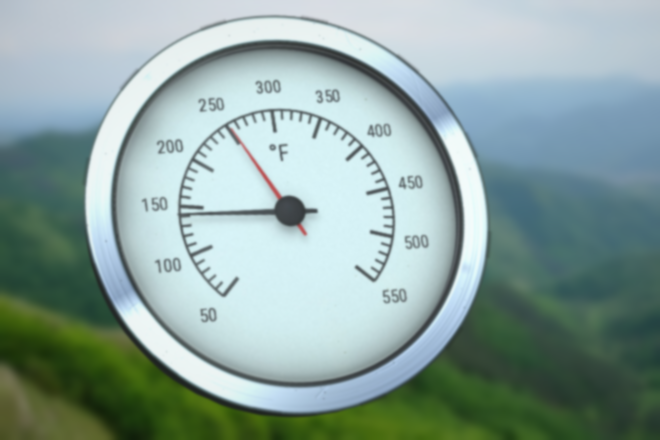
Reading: 140 °F
